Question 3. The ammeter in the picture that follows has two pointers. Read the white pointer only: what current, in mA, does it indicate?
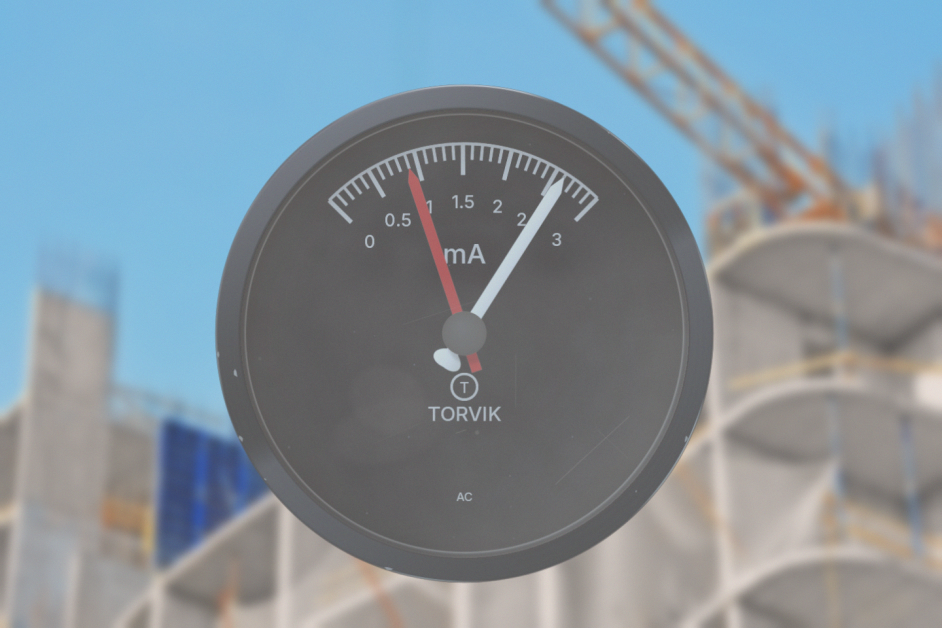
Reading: 2.6 mA
